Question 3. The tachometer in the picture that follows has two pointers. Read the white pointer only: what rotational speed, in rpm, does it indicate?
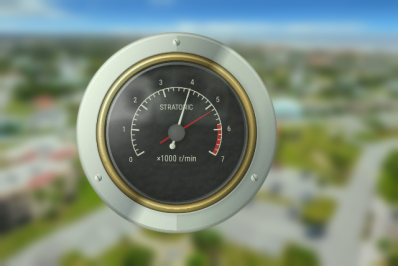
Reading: 4000 rpm
